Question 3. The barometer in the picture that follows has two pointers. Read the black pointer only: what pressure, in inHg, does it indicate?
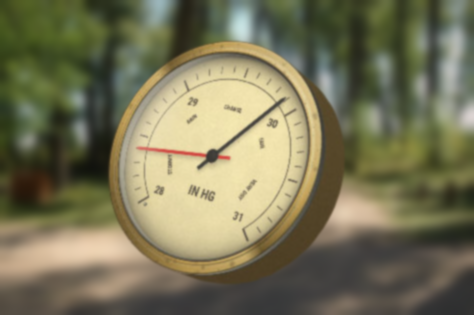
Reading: 29.9 inHg
